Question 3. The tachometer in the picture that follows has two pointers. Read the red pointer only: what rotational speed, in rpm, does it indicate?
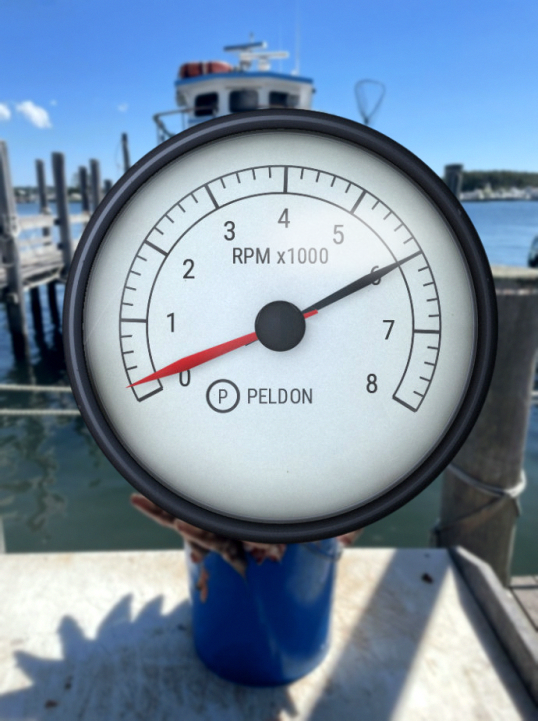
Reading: 200 rpm
